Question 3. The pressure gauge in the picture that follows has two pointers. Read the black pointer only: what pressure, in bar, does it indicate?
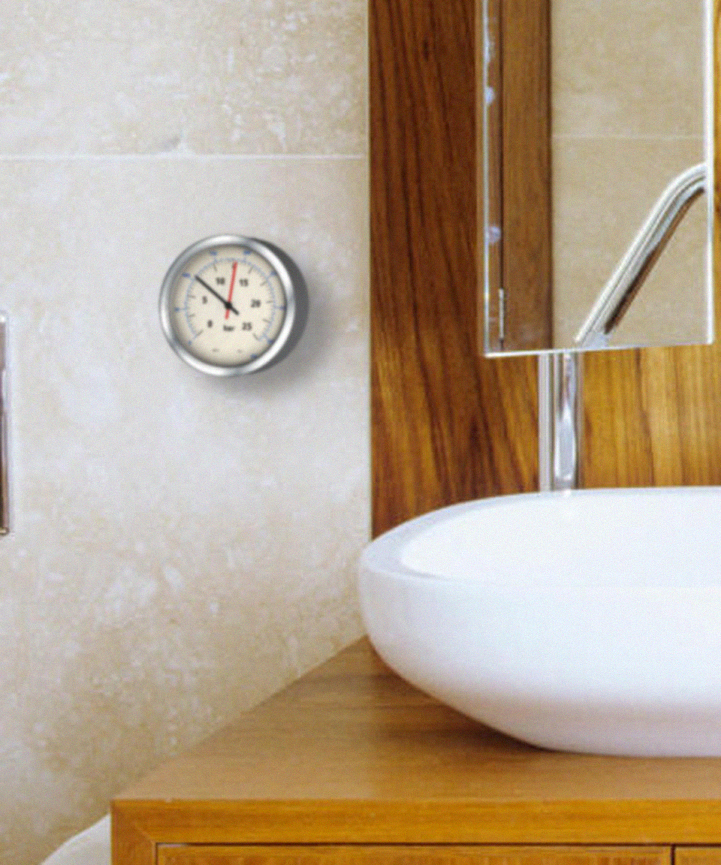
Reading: 7.5 bar
